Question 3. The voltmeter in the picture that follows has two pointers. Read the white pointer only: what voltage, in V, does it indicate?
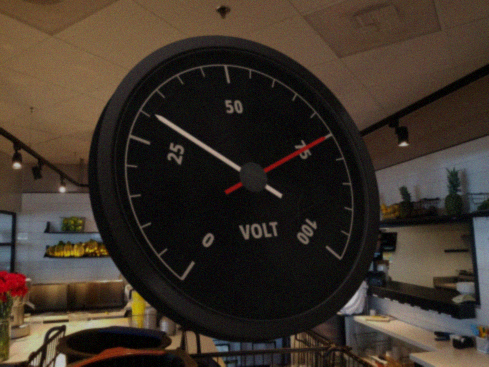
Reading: 30 V
